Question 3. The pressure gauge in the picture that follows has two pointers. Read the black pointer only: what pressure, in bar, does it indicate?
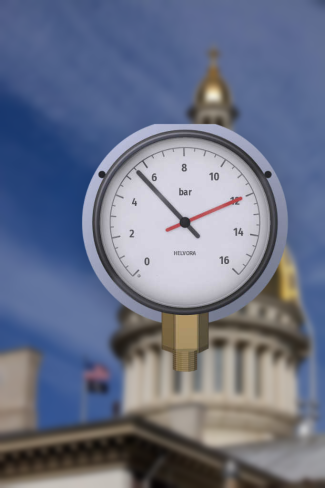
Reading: 5.5 bar
